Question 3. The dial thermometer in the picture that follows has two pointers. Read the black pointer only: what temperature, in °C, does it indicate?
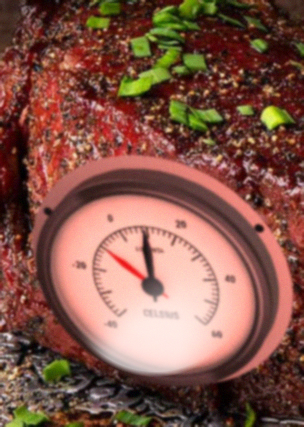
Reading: 10 °C
